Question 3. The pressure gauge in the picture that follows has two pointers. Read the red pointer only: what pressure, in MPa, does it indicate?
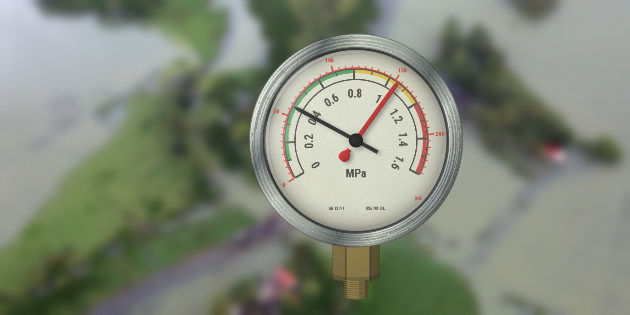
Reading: 1.05 MPa
